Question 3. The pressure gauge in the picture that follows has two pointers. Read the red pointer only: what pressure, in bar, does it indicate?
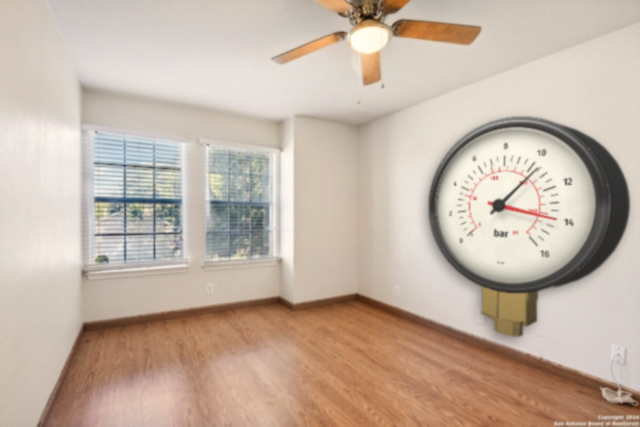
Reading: 14 bar
